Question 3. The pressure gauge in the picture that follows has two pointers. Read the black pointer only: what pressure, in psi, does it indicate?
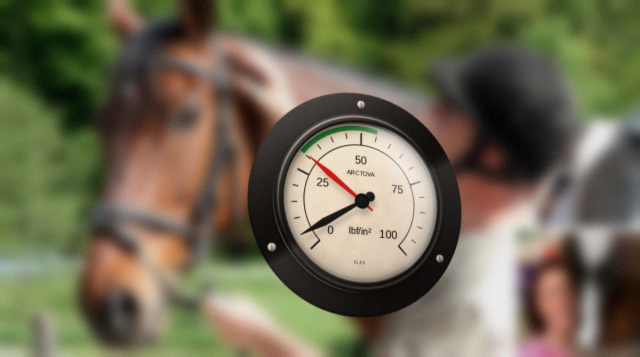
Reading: 5 psi
